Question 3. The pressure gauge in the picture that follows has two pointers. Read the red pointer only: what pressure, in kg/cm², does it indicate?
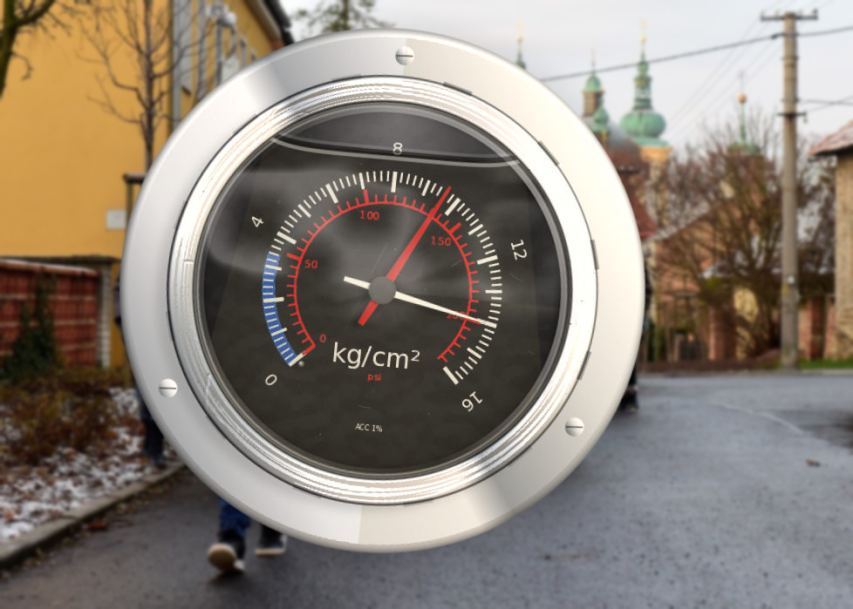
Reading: 9.6 kg/cm²
